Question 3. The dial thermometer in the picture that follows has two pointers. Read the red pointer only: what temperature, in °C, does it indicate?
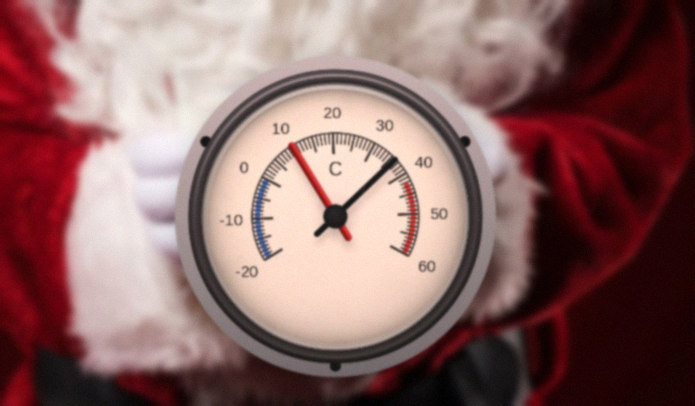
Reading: 10 °C
